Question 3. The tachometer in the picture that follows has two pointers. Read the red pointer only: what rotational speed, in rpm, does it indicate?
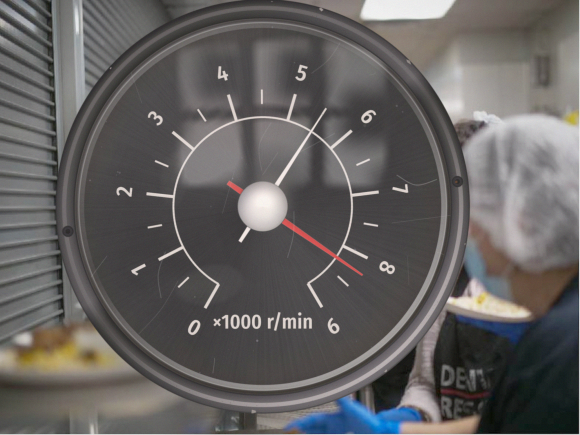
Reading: 8250 rpm
